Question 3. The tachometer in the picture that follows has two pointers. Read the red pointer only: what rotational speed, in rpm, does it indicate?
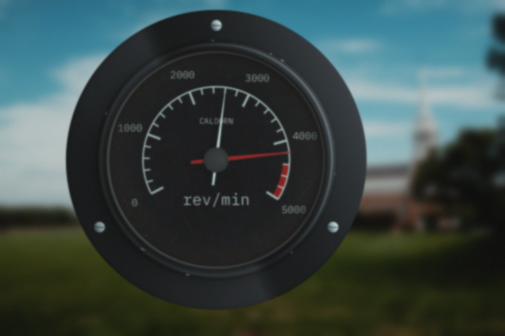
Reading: 4200 rpm
